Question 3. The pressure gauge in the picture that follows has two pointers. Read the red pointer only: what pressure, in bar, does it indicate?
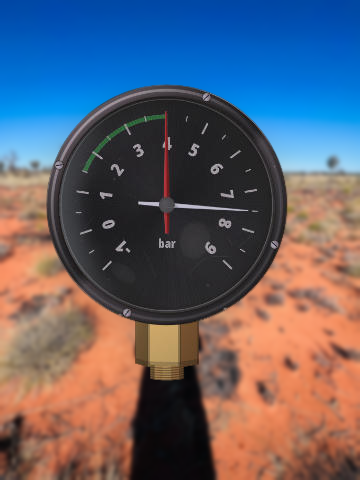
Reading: 4 bar
